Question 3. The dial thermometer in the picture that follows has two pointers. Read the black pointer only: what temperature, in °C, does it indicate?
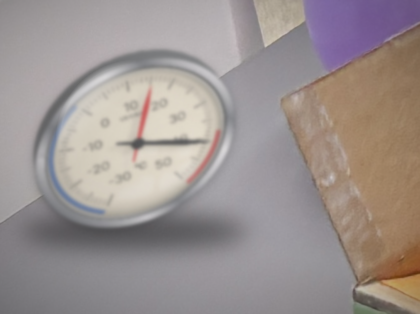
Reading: 40 °C
